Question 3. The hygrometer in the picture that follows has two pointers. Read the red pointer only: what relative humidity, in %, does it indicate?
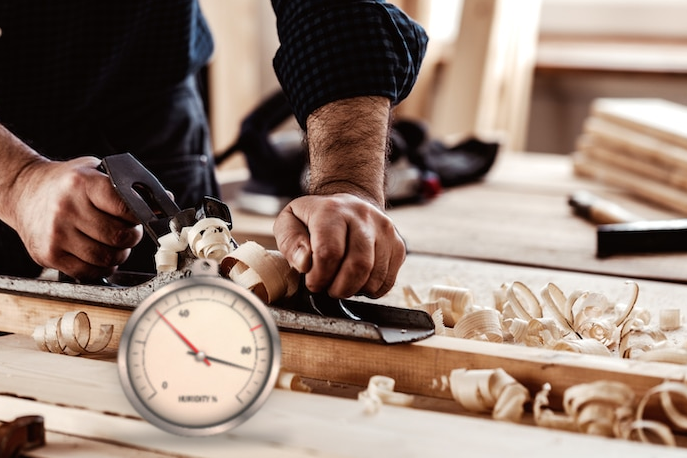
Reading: 32 %
